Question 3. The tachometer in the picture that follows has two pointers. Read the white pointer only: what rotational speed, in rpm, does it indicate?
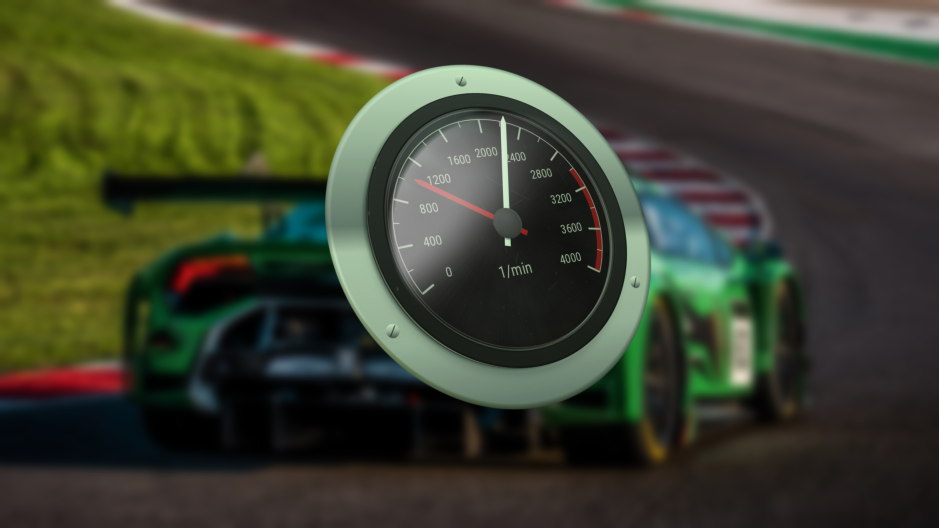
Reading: 2200 rpm
